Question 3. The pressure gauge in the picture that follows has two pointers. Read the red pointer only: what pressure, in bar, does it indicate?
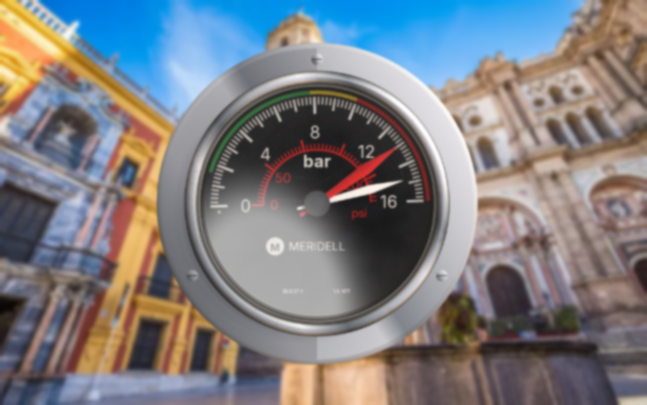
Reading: 13 bar
